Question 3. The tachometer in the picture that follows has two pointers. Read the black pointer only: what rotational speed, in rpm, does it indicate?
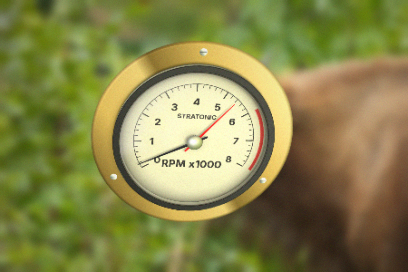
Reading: 200 rpm
